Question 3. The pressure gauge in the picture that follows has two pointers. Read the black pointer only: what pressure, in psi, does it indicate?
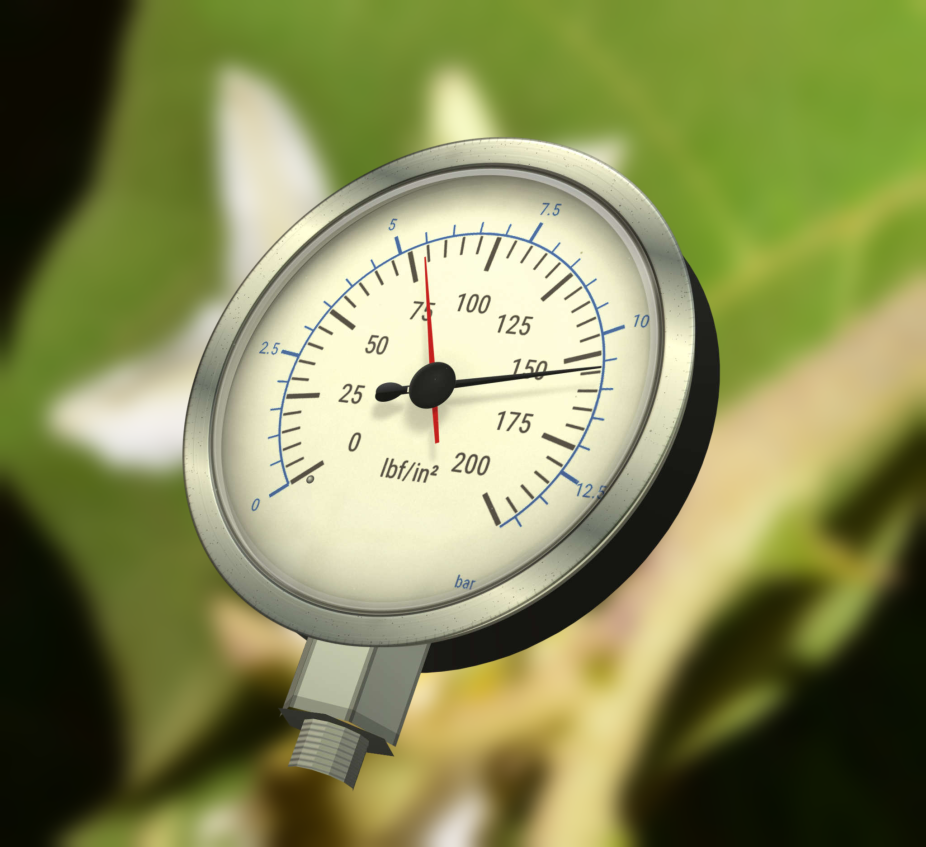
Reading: 155 psi
